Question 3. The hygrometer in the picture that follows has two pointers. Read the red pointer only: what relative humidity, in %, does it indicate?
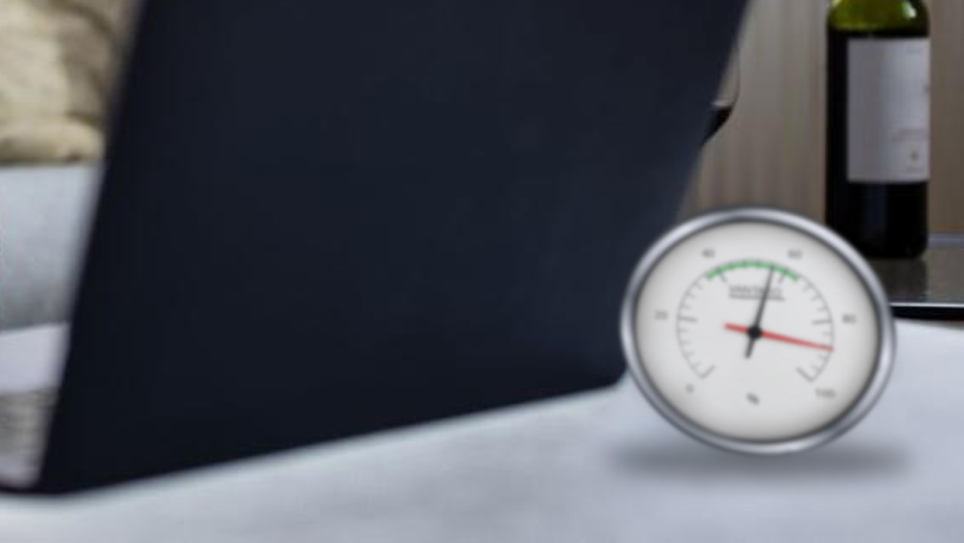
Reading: 88 %
